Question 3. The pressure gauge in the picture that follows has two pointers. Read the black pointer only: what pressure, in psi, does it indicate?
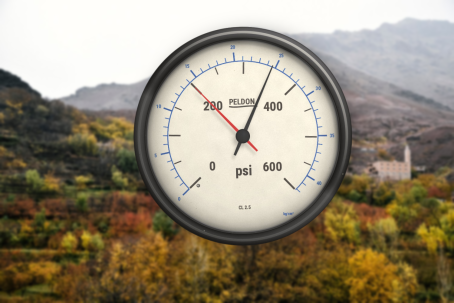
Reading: 350 psi
